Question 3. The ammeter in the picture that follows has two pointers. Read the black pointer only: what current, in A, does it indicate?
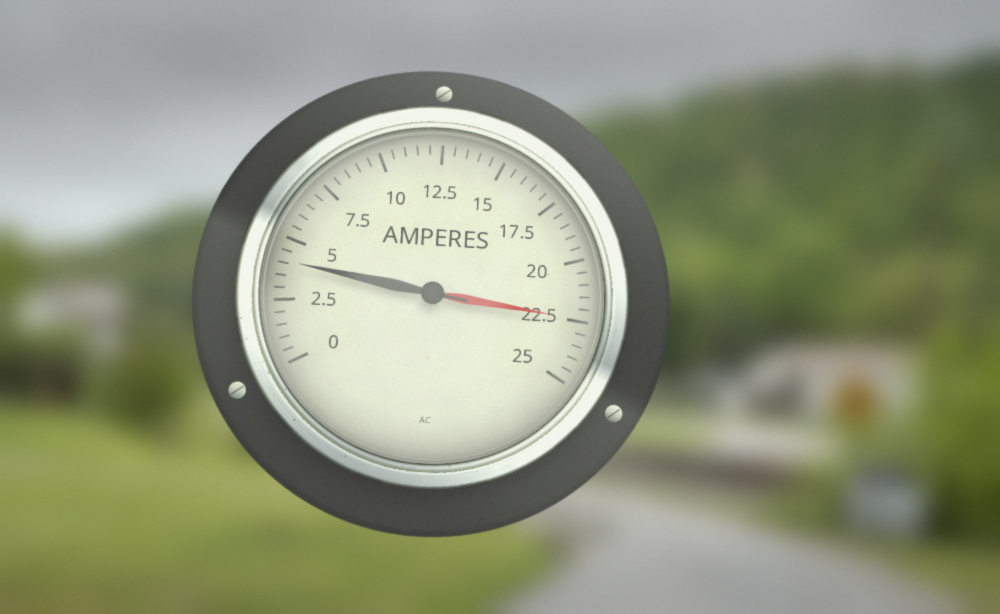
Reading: 4 A
